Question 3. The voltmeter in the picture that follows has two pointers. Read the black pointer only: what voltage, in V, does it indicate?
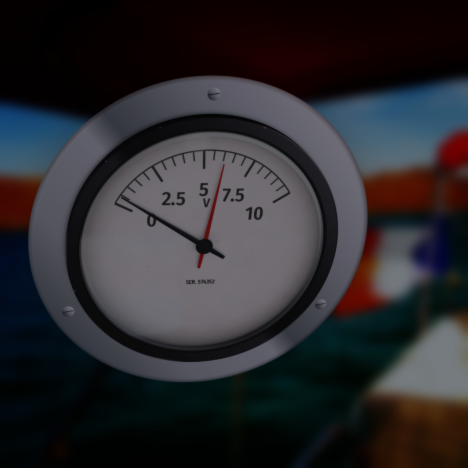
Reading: 0.5 V
